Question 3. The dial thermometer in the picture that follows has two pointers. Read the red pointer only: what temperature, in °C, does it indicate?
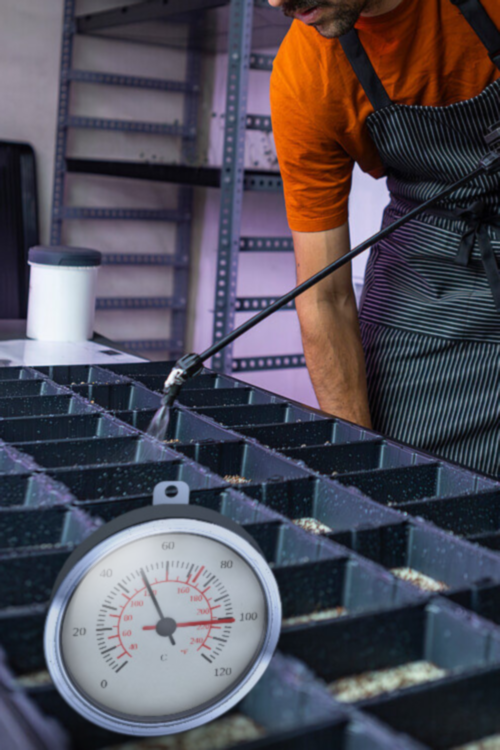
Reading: 100 °C
